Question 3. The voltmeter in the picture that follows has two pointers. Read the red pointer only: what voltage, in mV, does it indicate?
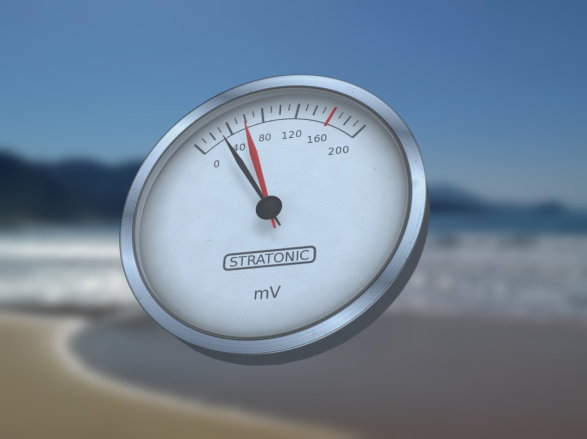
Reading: 60 mV
